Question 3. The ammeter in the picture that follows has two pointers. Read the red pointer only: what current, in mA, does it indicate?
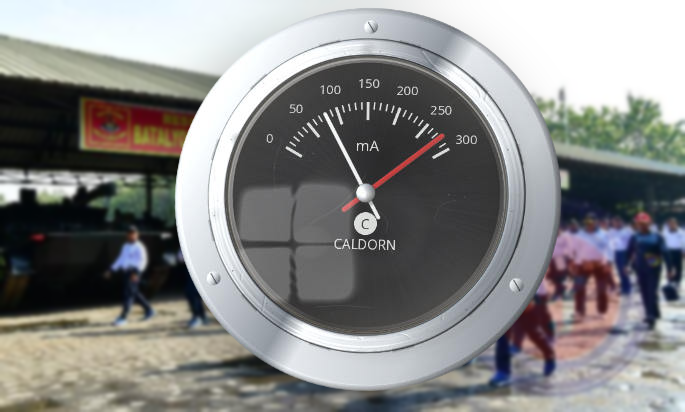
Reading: 280 mA
